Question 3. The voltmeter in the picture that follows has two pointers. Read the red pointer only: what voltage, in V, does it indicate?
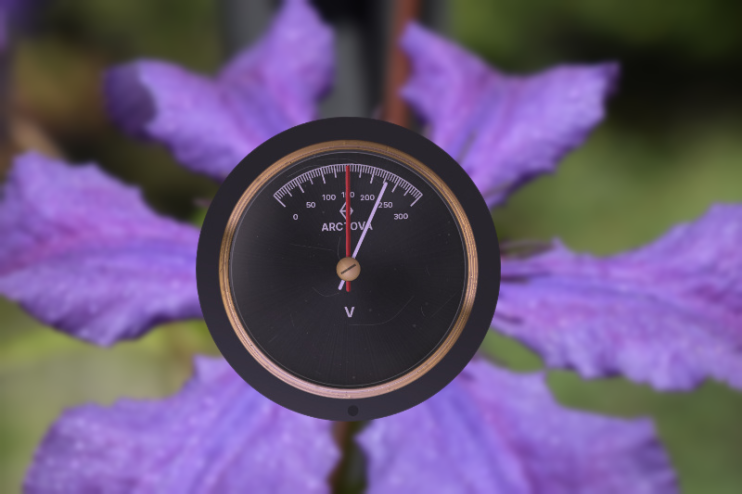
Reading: 150 V
